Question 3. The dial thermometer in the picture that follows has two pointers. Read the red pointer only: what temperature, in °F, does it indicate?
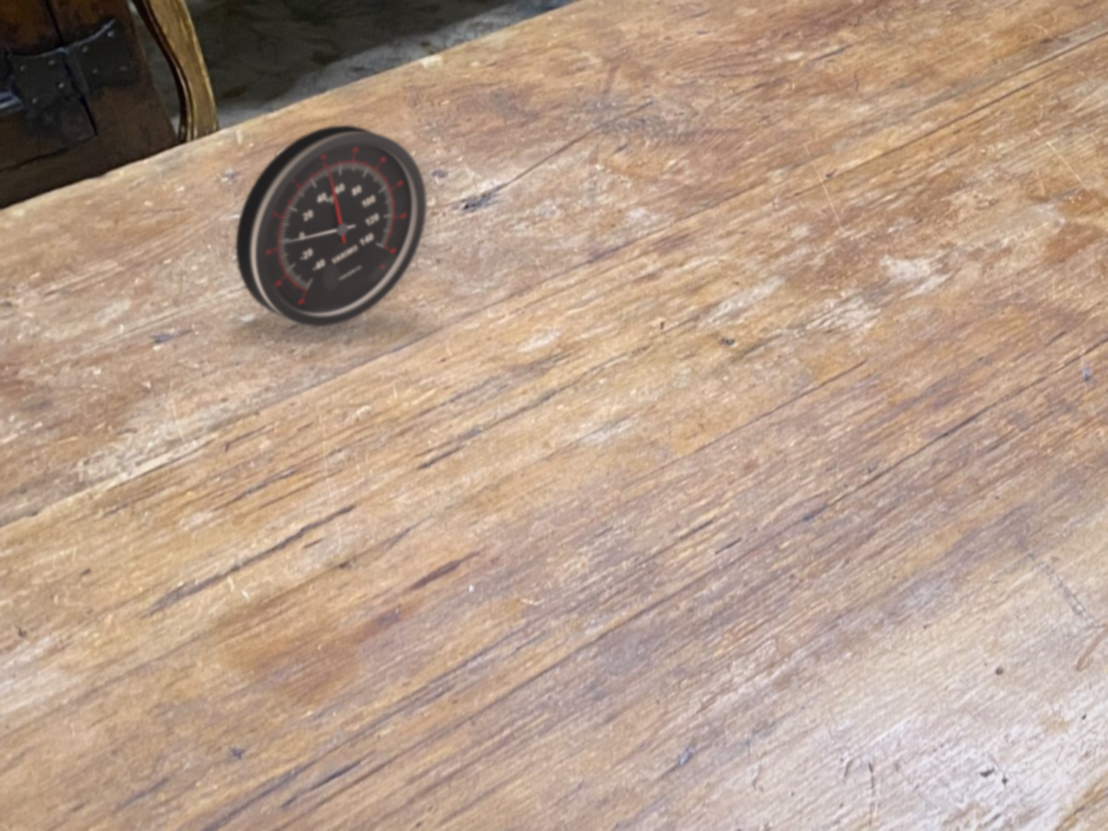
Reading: 50 °F
